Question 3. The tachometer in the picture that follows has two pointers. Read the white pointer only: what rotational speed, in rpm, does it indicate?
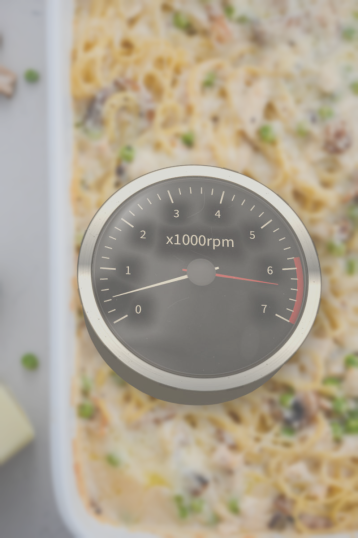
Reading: 400 rpm
